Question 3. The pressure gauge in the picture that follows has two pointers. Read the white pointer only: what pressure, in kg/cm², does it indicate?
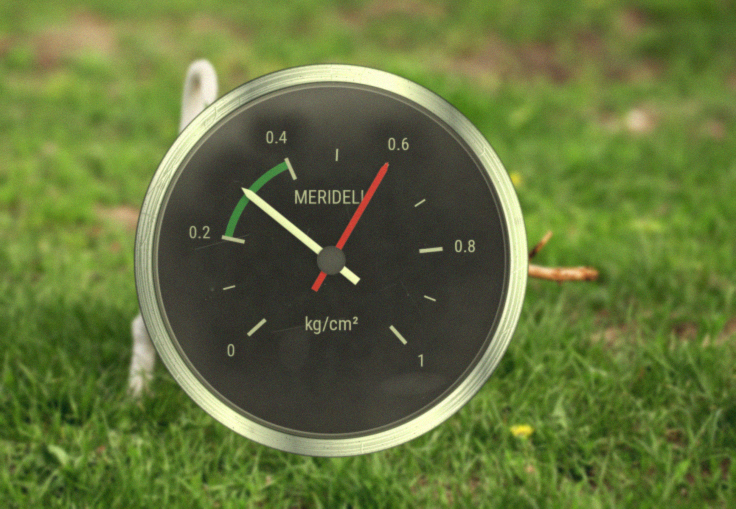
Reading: 0.3 kg/cm²
